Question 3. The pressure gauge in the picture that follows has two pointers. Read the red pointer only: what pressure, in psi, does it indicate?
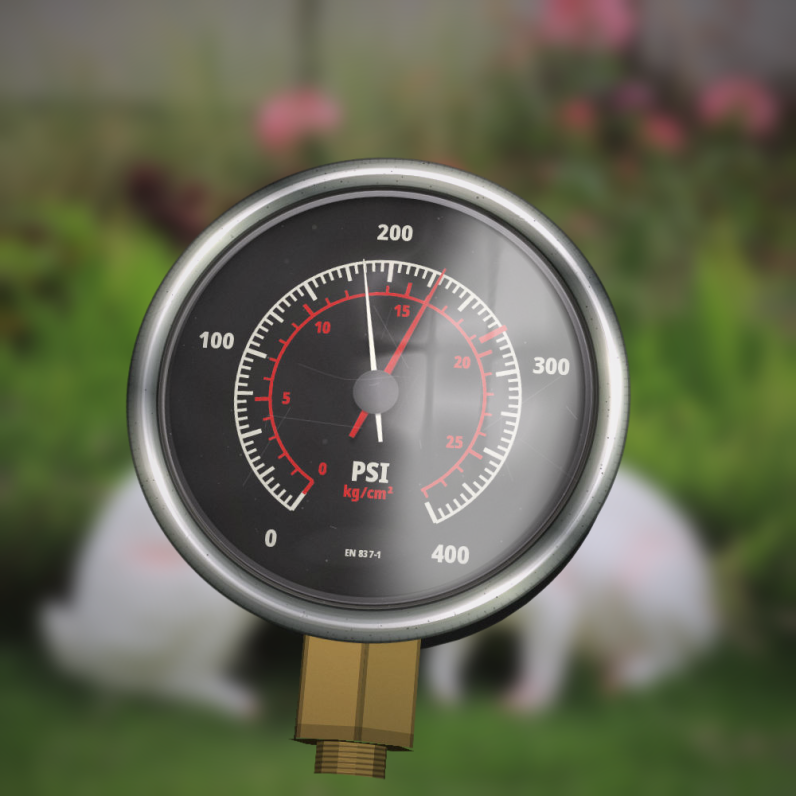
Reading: 230 psi
